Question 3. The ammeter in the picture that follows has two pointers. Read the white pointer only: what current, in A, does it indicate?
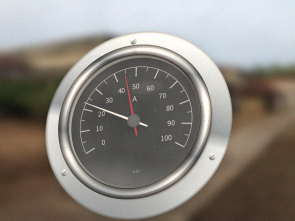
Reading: 22.5 A
